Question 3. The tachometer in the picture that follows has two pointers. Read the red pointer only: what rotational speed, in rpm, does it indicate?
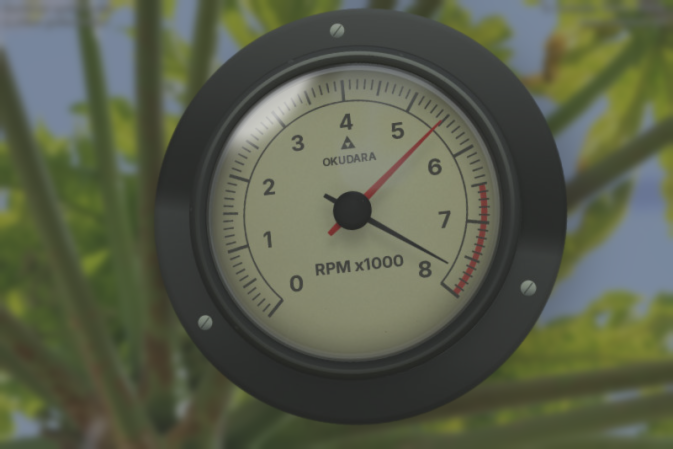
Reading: 5500 rpm
